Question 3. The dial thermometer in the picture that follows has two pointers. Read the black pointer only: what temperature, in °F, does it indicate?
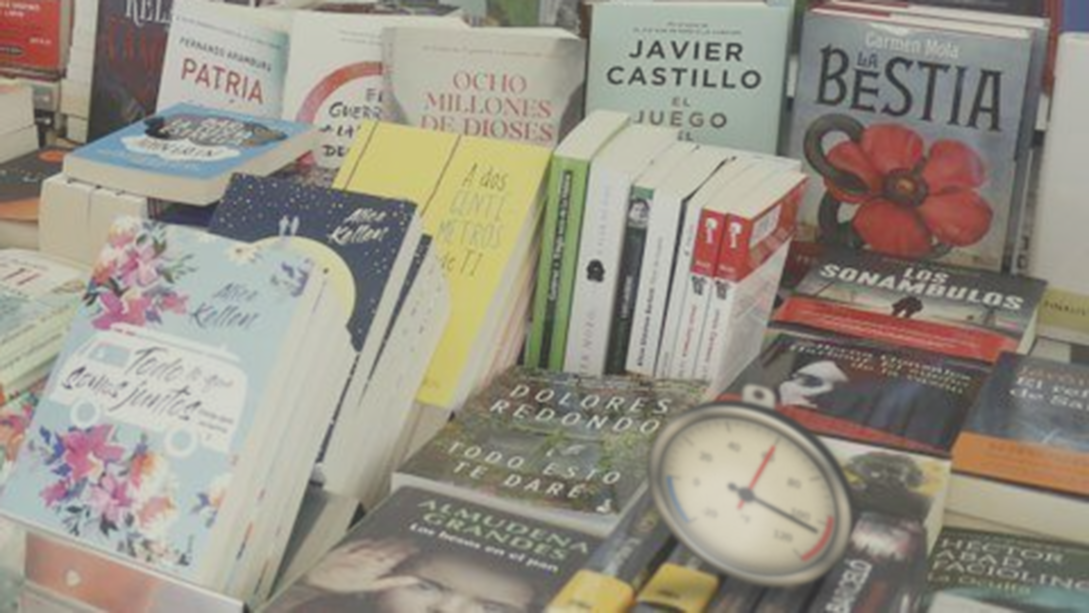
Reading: 104 °F
